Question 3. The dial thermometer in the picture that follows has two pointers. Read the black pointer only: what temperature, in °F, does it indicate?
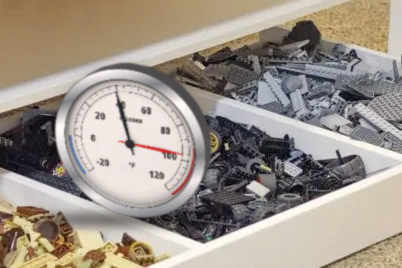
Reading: 40 °F
